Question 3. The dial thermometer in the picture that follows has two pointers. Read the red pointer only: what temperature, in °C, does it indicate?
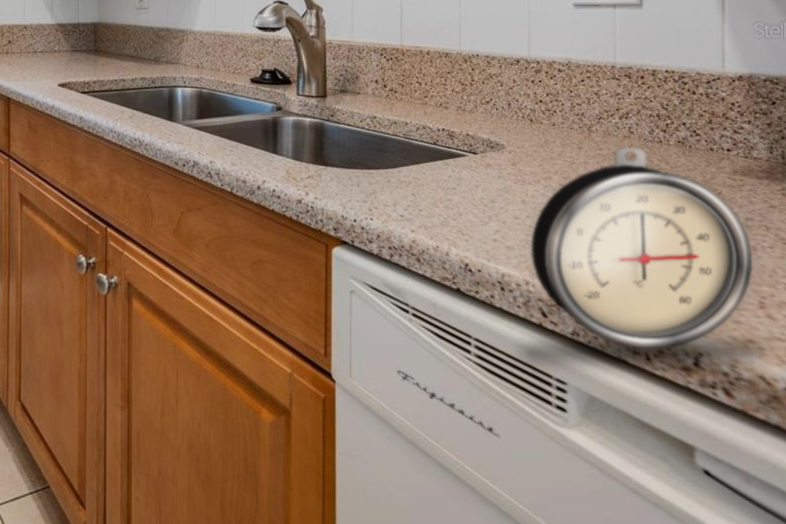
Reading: 45 °C
